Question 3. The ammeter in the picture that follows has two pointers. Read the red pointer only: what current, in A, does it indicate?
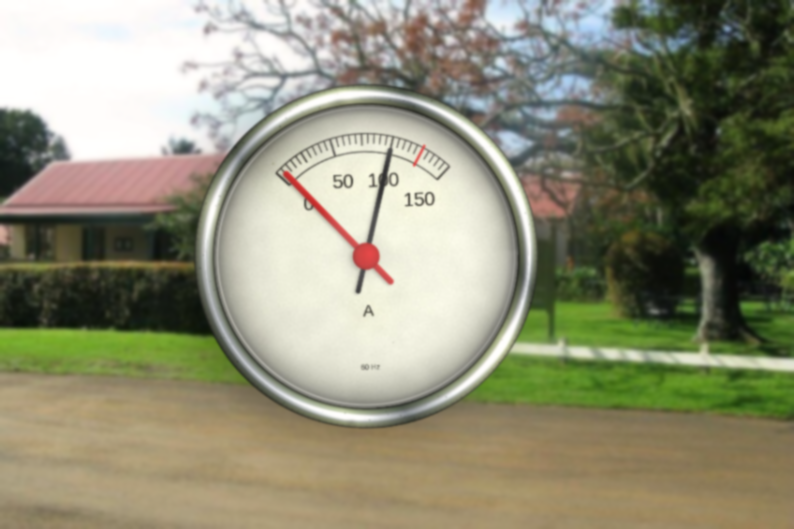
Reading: 5 A
